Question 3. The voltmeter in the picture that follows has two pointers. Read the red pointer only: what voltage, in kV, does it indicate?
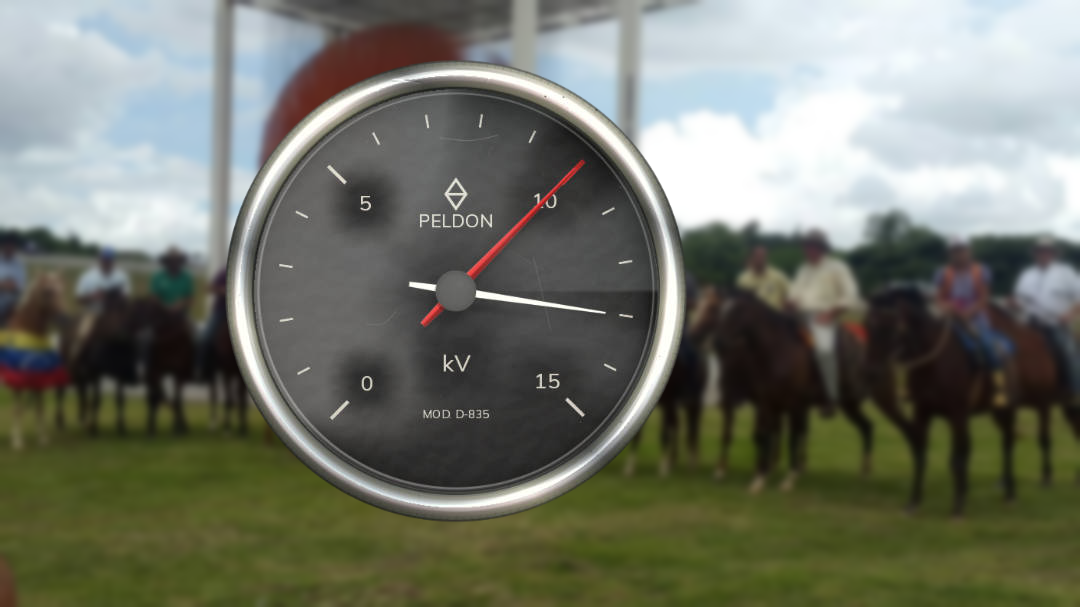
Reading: 10 kV
